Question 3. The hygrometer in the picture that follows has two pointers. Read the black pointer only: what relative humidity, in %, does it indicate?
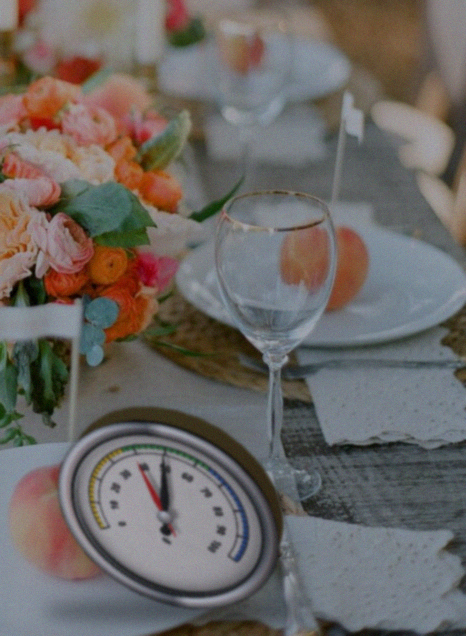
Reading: 50 %
